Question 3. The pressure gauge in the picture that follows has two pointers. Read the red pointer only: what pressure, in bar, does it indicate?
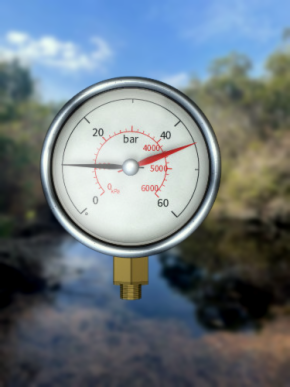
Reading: 45 bar
